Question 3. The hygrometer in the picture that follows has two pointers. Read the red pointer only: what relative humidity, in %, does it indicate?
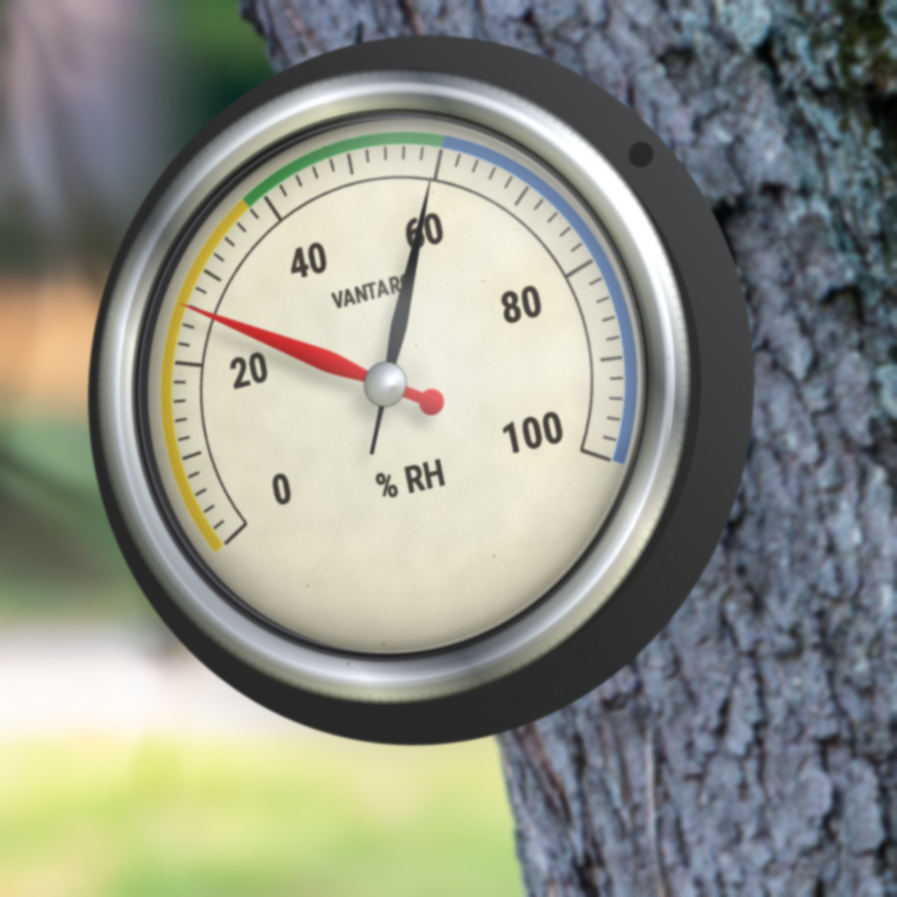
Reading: 26 %
